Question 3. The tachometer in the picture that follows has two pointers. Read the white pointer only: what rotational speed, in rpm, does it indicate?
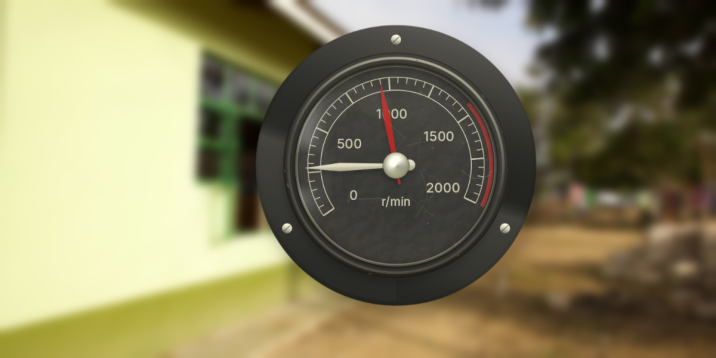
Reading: 275 rpm
